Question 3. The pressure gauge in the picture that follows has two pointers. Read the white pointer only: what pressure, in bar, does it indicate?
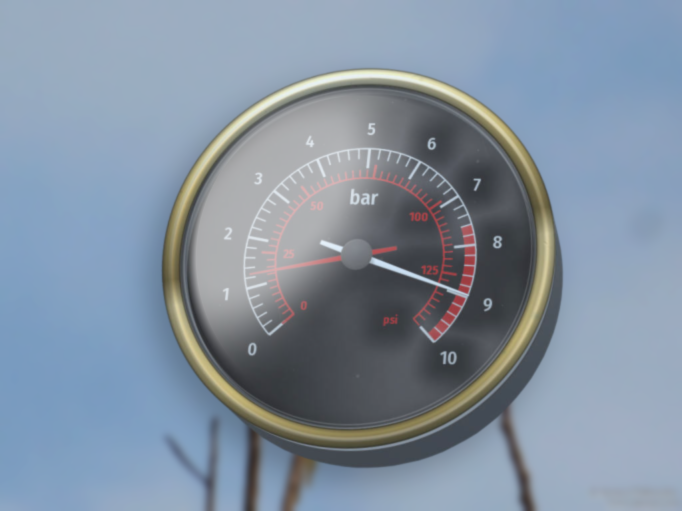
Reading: 9 bar
